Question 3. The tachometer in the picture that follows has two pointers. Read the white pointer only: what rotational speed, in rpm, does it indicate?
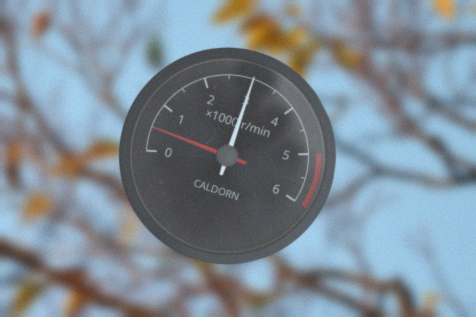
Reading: 3000 rpm
